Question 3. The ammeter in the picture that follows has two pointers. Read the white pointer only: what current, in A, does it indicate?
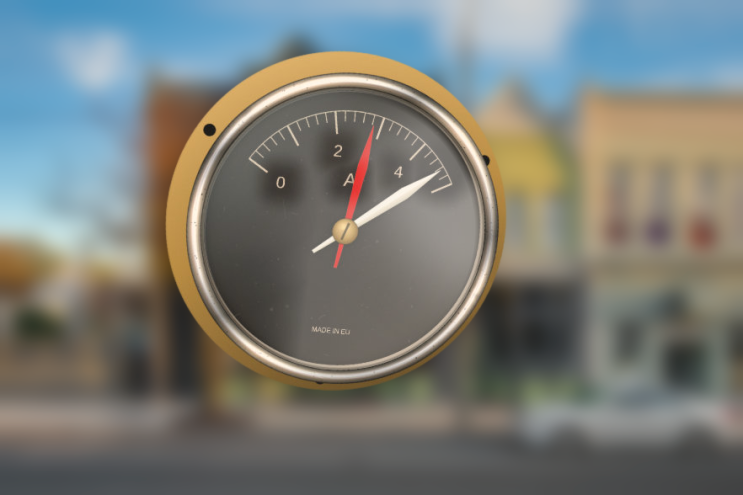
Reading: 4.6 A
